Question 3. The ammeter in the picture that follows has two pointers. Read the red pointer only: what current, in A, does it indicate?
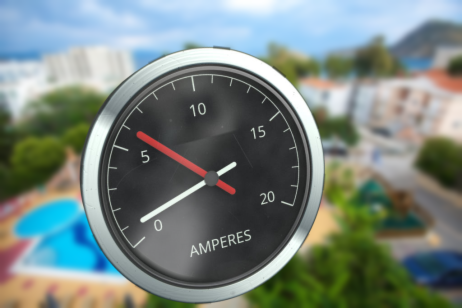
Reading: 6 A
